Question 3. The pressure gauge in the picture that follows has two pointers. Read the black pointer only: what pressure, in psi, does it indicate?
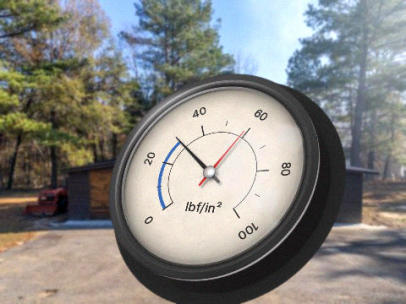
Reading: 30 psi
